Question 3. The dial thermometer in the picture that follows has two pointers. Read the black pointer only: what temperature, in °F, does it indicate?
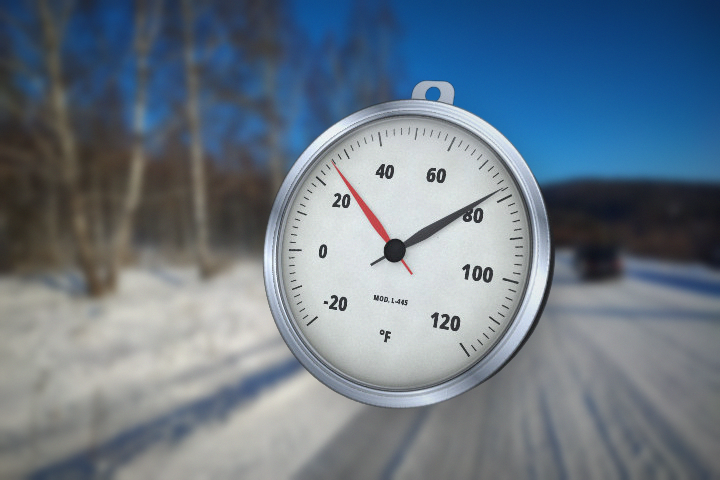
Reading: 78 °F
